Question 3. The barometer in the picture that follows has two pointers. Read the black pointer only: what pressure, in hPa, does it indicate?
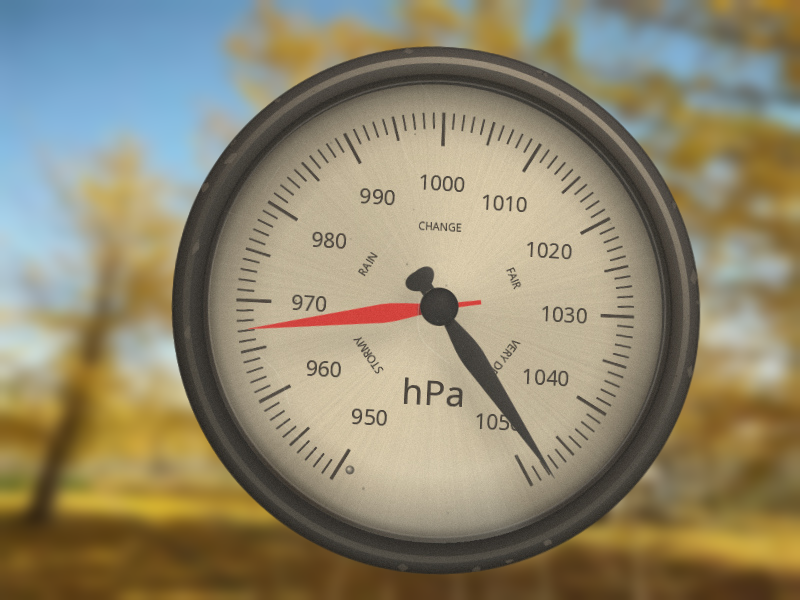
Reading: 1048 hPa
